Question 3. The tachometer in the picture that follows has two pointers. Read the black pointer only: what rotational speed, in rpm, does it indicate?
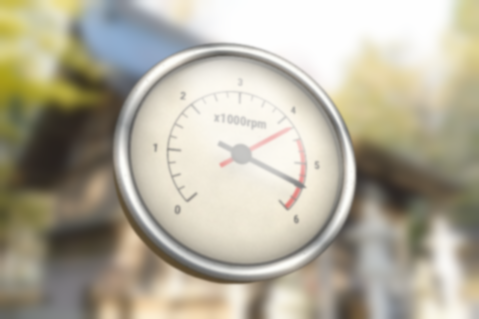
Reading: 5500 rpm
